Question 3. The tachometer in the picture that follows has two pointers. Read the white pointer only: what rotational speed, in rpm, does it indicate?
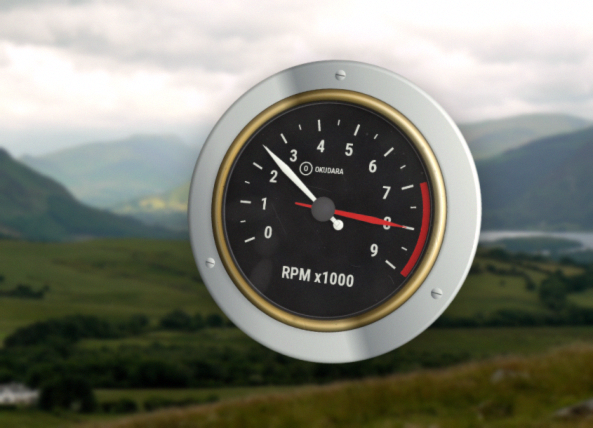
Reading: 2500 rpm
